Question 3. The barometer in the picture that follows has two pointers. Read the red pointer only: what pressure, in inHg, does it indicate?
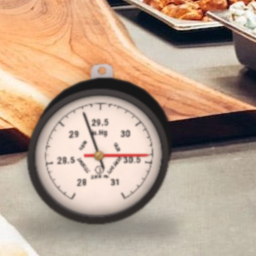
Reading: 30.4 inHg
